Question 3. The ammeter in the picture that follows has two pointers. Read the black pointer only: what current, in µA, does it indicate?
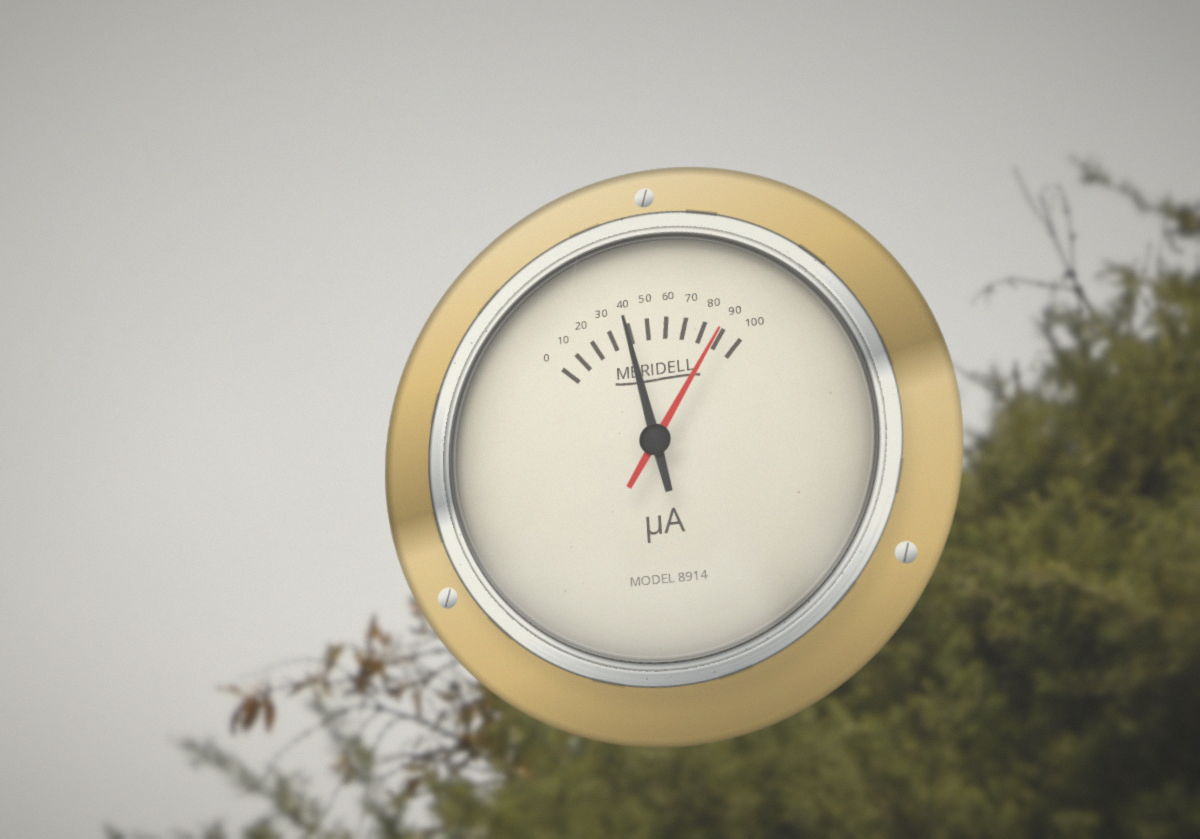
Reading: 40 µA
